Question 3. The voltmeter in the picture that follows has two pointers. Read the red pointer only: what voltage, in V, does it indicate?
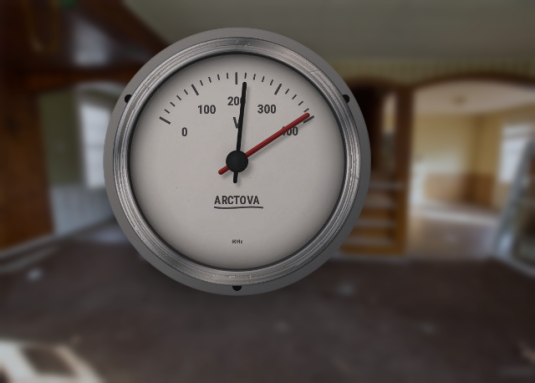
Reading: 390 V
